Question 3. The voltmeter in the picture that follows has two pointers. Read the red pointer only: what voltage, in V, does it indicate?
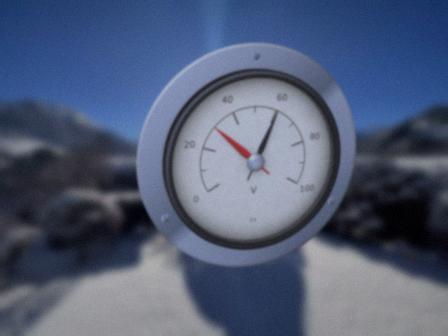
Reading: 30 V
